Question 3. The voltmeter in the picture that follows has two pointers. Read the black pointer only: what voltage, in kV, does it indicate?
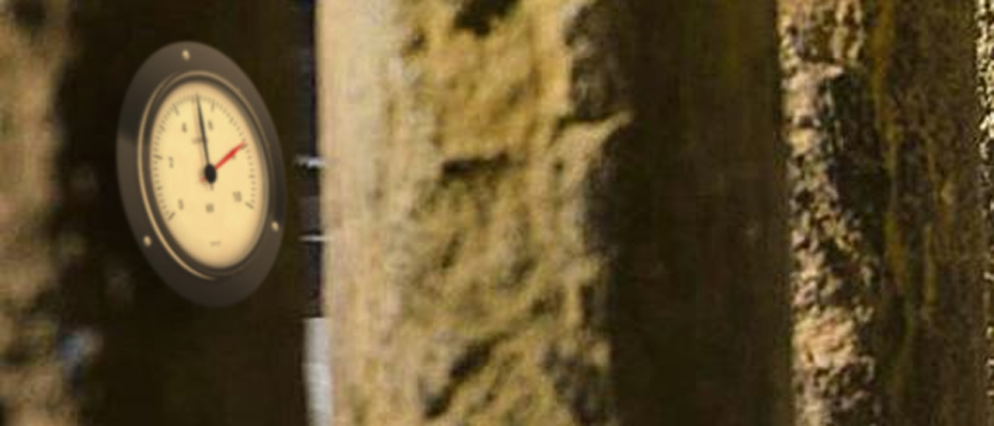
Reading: 5 kV
